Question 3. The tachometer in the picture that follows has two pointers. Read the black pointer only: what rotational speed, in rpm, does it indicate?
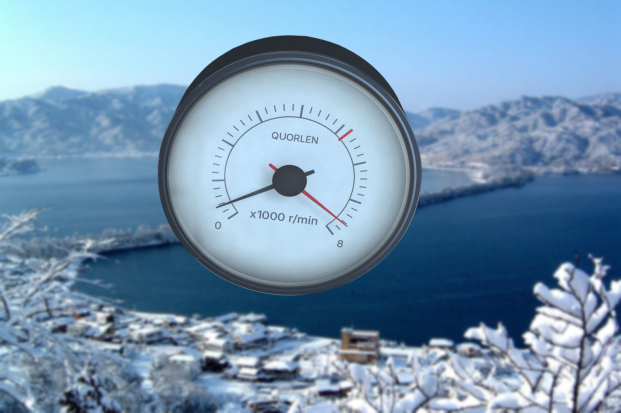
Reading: 400 rpm
